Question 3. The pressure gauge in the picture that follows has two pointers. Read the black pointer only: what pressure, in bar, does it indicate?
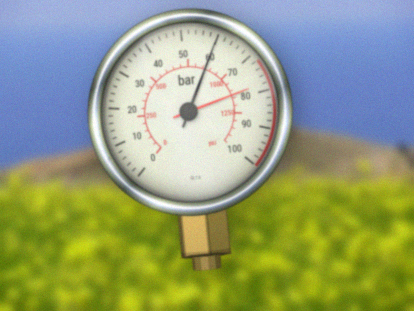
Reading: 60 bar
